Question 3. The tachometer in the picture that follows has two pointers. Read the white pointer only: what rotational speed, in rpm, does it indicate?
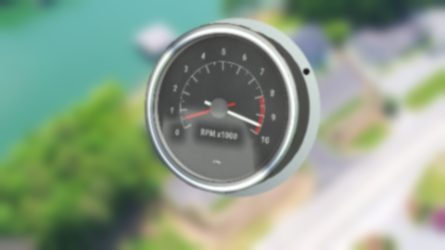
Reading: 9500 rpm
